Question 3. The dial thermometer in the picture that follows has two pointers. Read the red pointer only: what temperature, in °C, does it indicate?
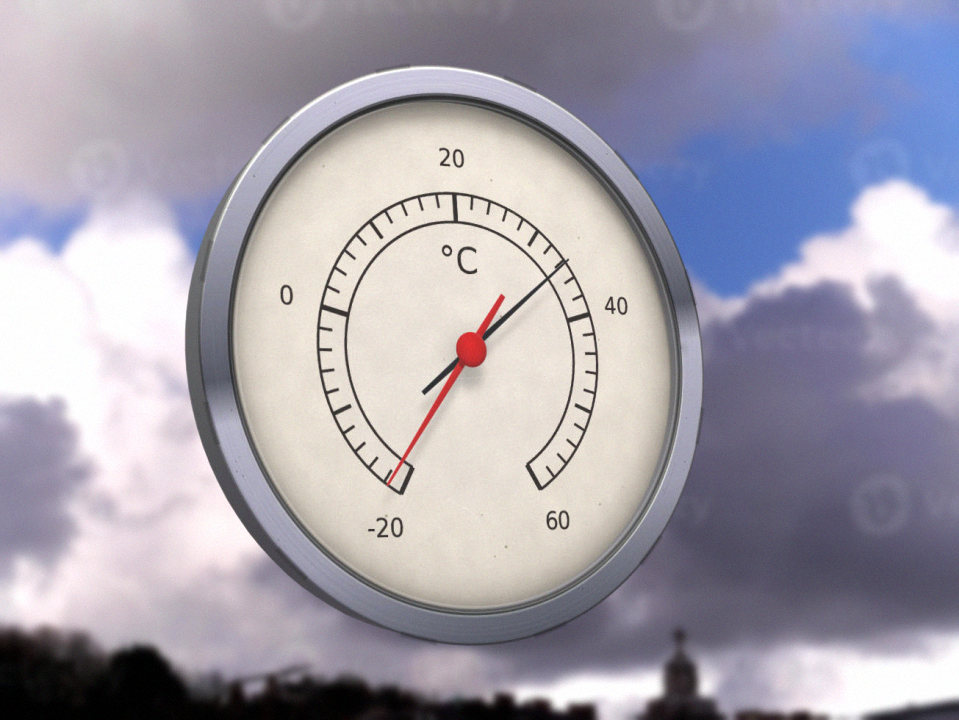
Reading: -18 °C
